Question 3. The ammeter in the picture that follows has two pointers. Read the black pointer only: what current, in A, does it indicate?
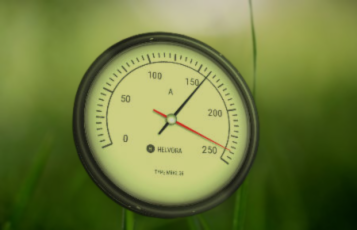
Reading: 160 A
